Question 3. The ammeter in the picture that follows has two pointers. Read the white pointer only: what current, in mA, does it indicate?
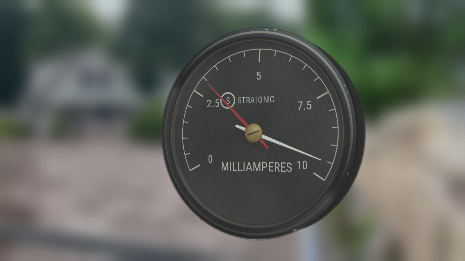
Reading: 9.5 mA
